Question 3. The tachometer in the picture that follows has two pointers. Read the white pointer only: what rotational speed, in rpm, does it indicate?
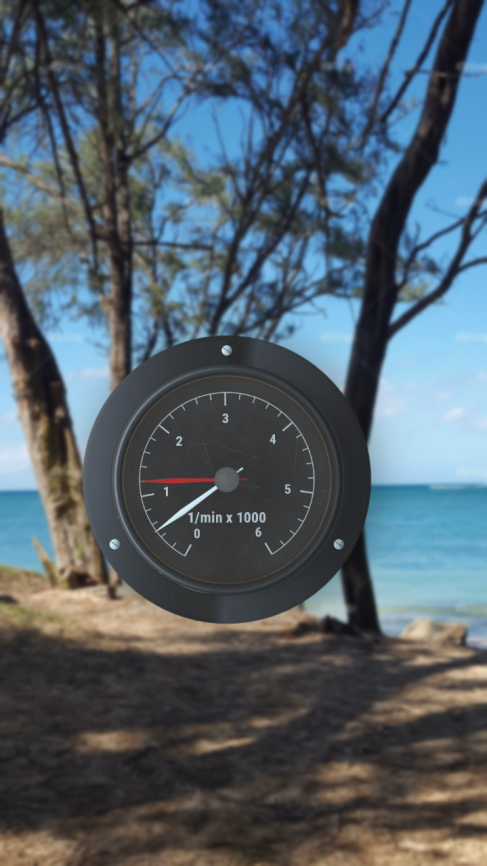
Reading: 500 rpm
